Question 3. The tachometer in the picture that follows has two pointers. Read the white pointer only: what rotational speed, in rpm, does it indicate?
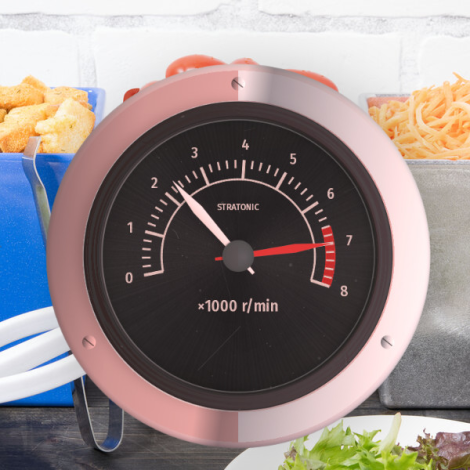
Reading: 2300 rpm
